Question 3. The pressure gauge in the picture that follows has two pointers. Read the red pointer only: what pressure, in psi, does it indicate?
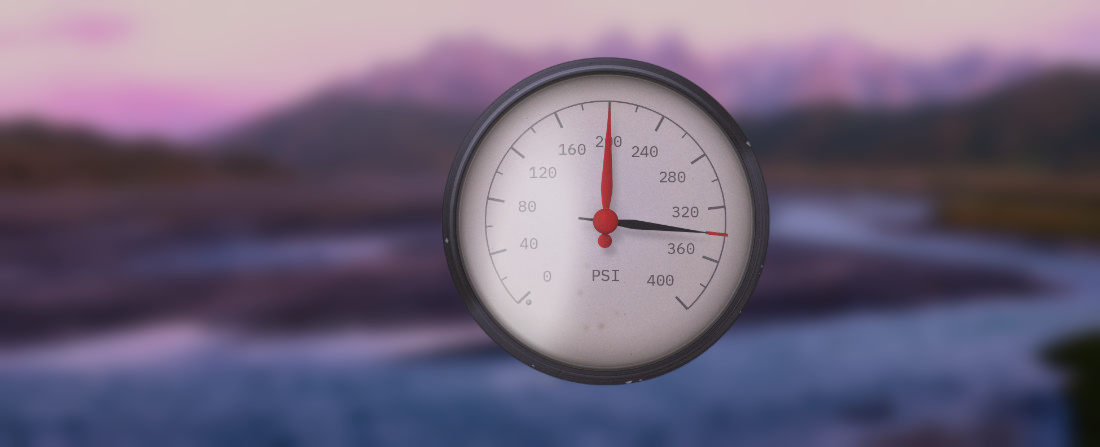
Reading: 200 psi
